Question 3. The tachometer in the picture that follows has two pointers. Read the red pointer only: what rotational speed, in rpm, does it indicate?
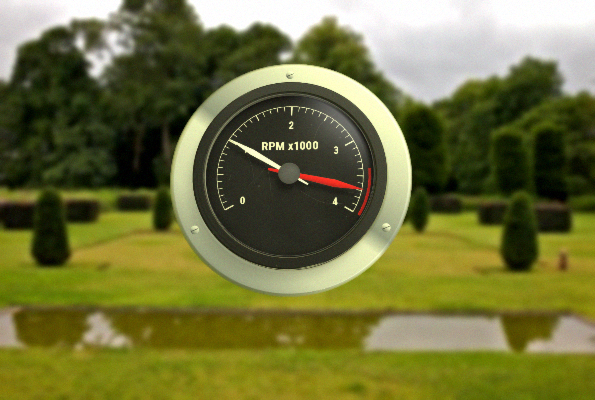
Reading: 3700 rpm
